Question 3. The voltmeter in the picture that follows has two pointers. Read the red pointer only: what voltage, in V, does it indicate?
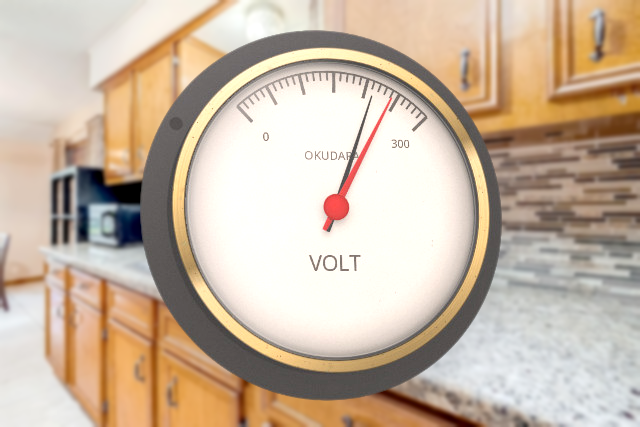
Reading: 240 V
